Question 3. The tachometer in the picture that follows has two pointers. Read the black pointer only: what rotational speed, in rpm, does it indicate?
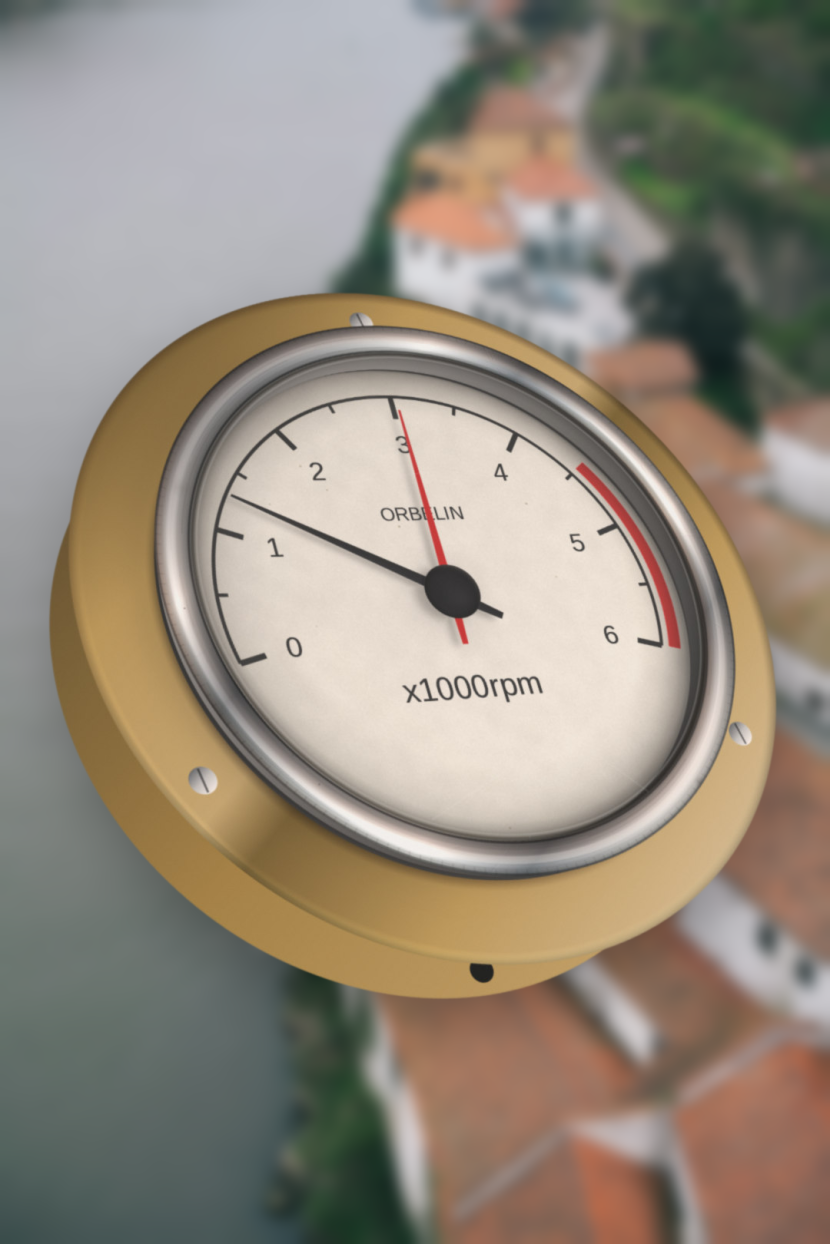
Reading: 1250 rpm
